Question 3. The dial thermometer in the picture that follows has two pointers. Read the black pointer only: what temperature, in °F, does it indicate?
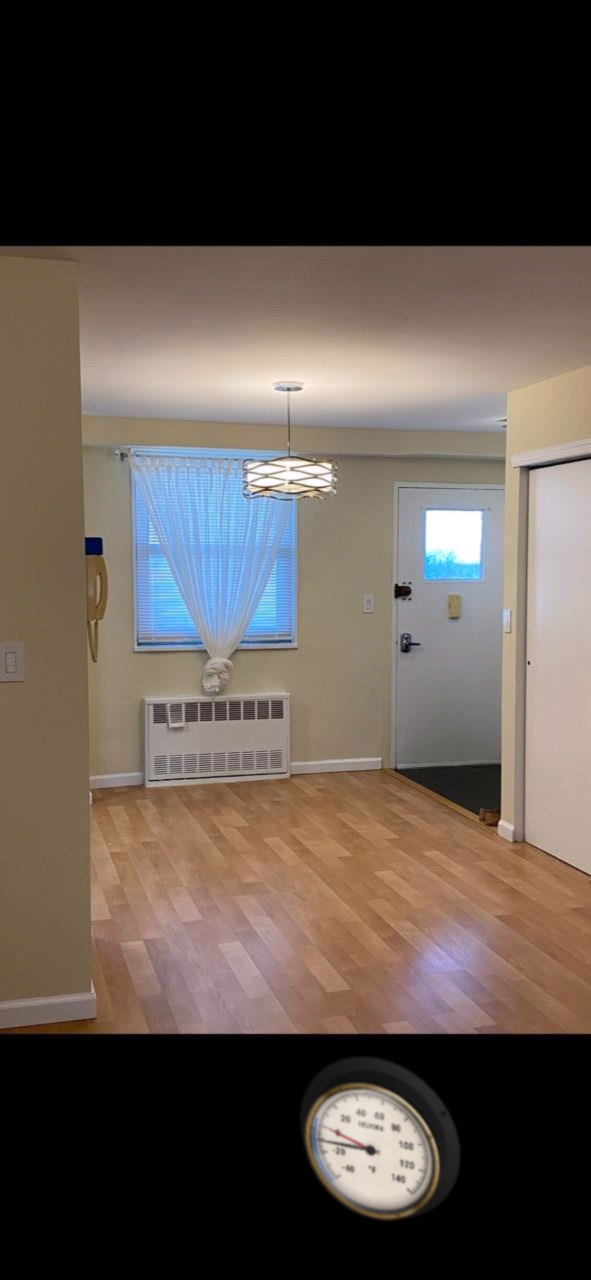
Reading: -10 °F
